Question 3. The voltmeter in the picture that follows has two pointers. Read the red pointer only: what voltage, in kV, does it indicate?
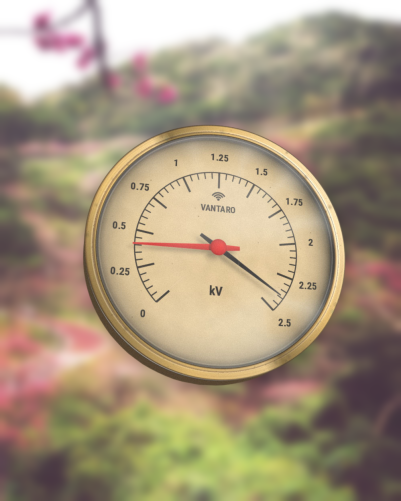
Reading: 0.4 kV
